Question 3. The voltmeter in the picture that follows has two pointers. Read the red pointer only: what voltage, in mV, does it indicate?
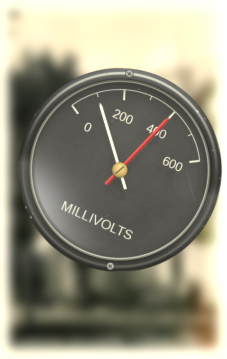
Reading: 400 mV
